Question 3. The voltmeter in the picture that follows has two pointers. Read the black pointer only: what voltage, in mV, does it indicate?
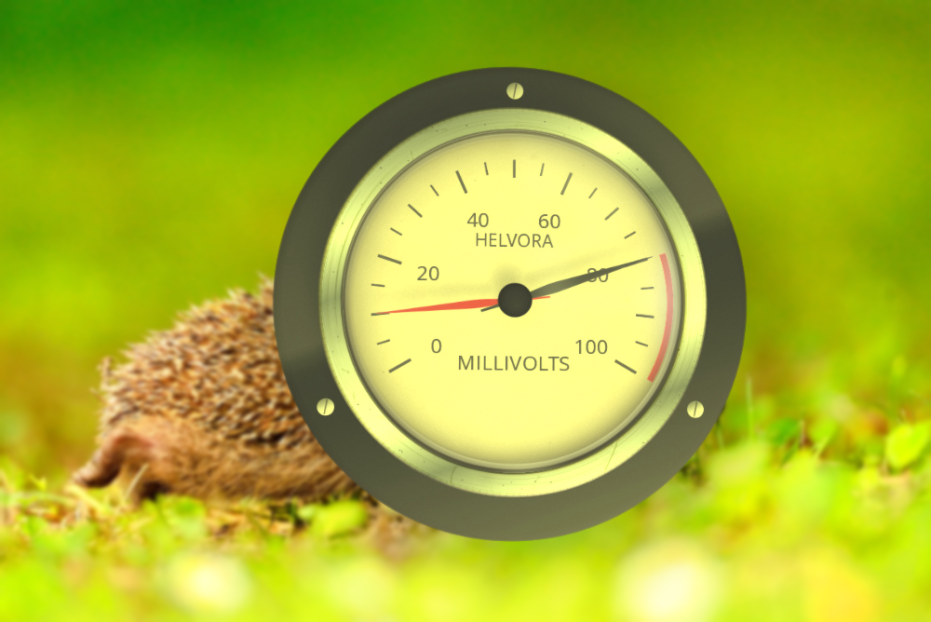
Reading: 80 mV
